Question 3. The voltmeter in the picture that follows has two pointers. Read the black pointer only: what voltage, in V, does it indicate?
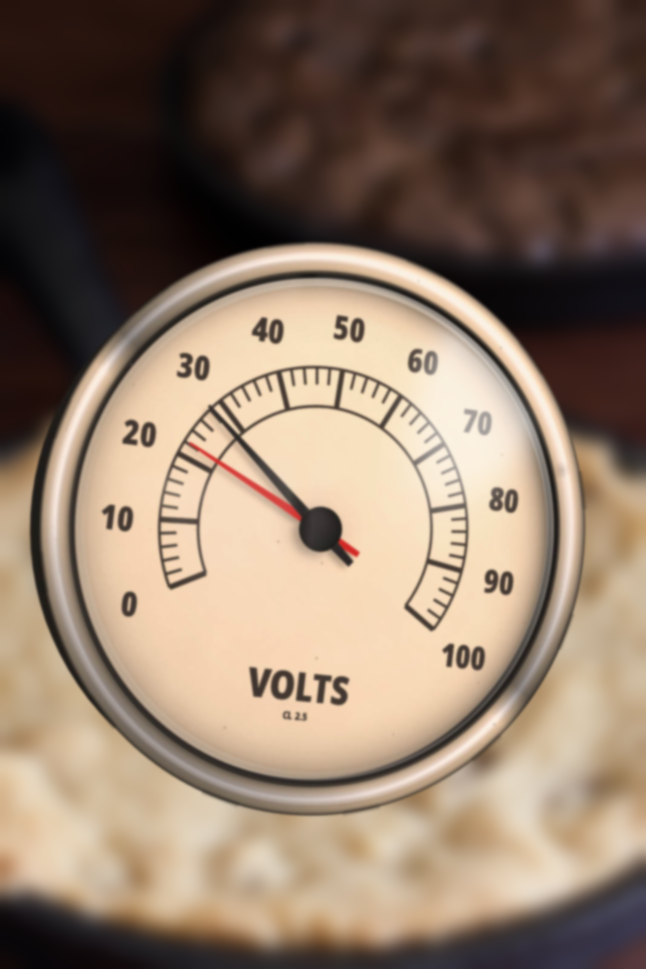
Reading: 28 V
